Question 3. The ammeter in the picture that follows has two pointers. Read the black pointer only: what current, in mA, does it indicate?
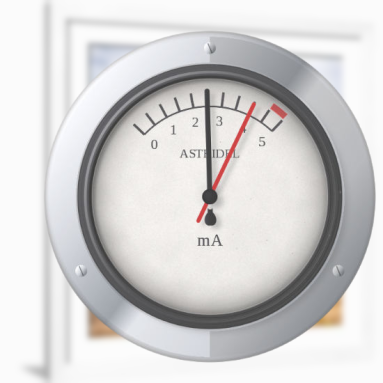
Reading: 2.5 mA
